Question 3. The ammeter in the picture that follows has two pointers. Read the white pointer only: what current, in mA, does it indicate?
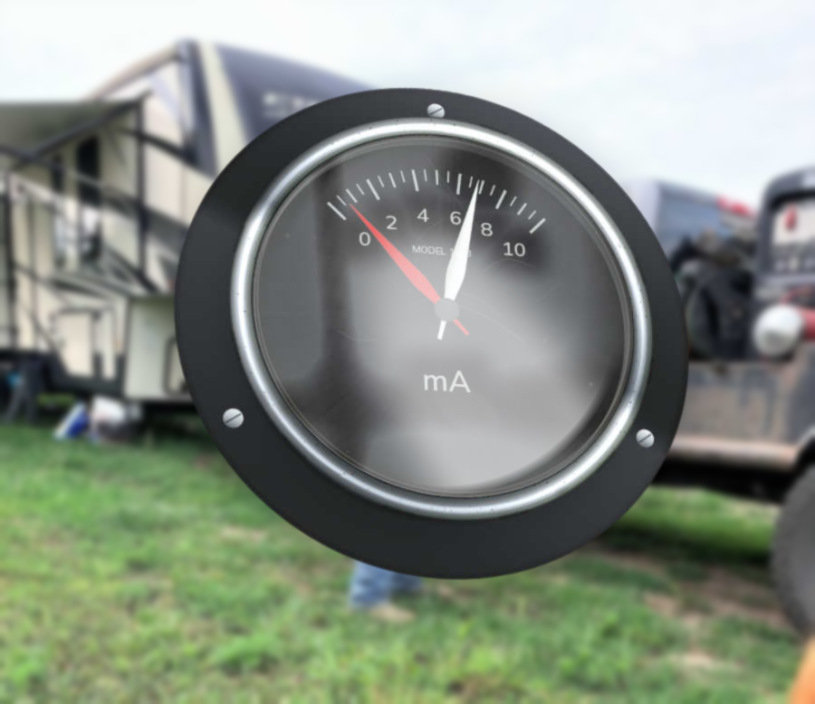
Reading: 6.75 mA
